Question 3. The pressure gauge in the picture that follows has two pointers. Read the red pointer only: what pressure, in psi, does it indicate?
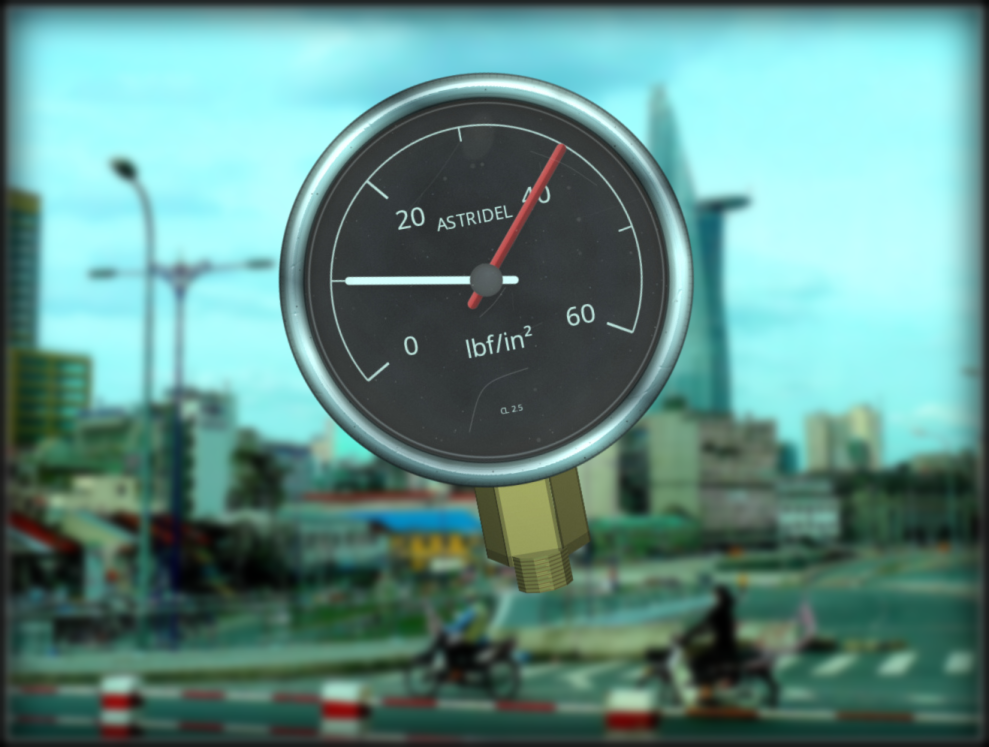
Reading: 40 psi
